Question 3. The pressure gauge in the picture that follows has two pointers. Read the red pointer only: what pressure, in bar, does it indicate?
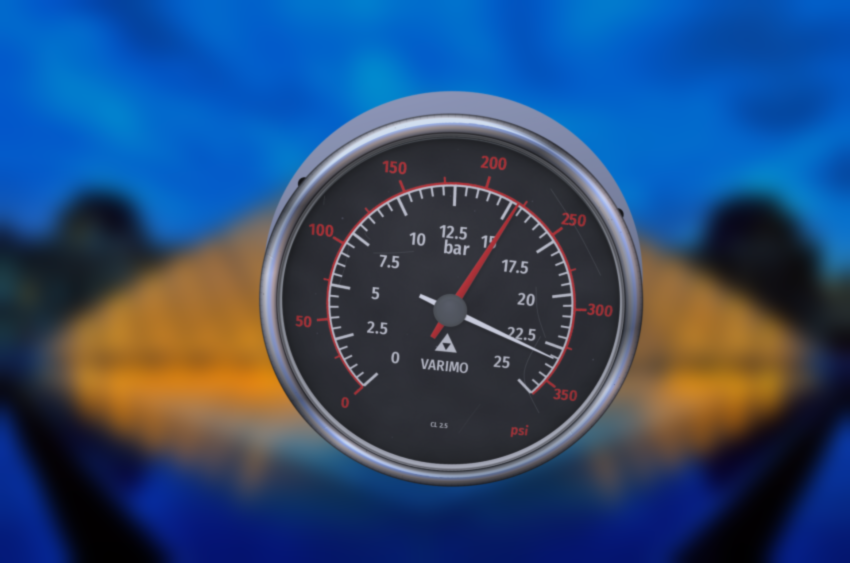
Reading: 15.25 bar
